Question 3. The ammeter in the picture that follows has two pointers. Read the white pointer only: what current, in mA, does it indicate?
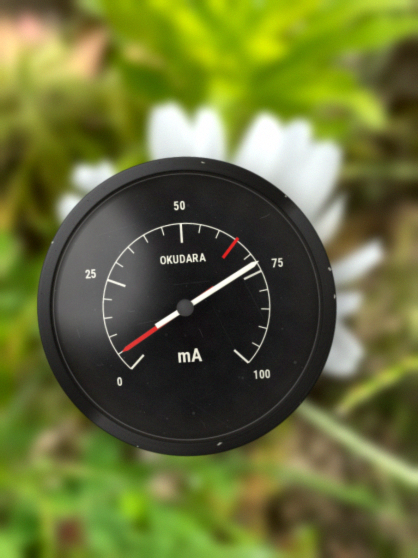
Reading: 72.5 mA
